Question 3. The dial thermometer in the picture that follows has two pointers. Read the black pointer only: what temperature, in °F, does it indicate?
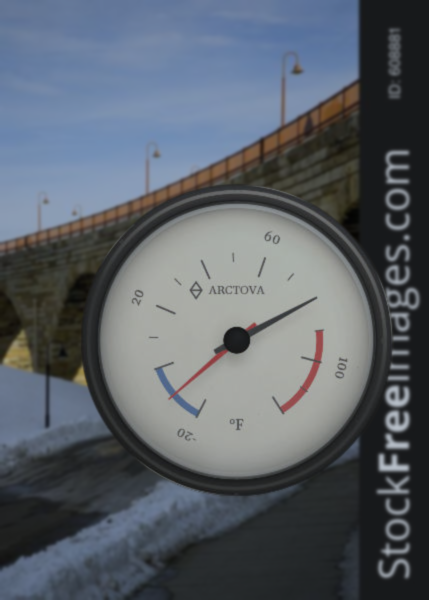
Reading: 80 °F
